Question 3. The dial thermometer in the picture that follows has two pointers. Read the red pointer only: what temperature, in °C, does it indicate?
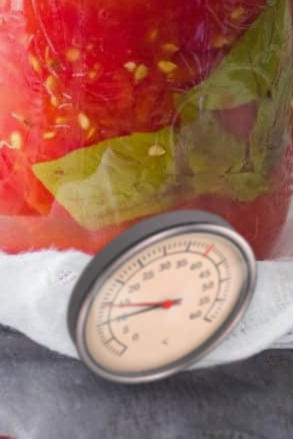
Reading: 15 °C
